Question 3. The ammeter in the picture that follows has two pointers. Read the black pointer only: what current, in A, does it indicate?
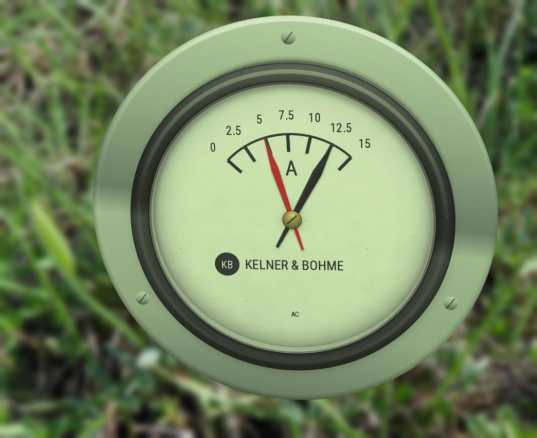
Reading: 12.5 A
